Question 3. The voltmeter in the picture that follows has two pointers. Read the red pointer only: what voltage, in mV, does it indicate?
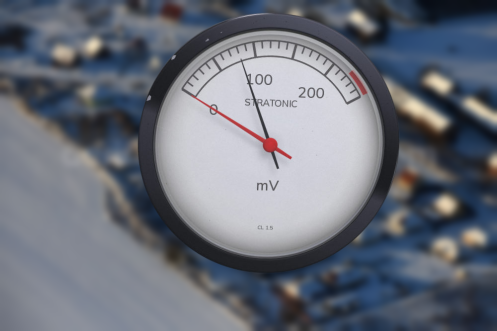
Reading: 0 mV
